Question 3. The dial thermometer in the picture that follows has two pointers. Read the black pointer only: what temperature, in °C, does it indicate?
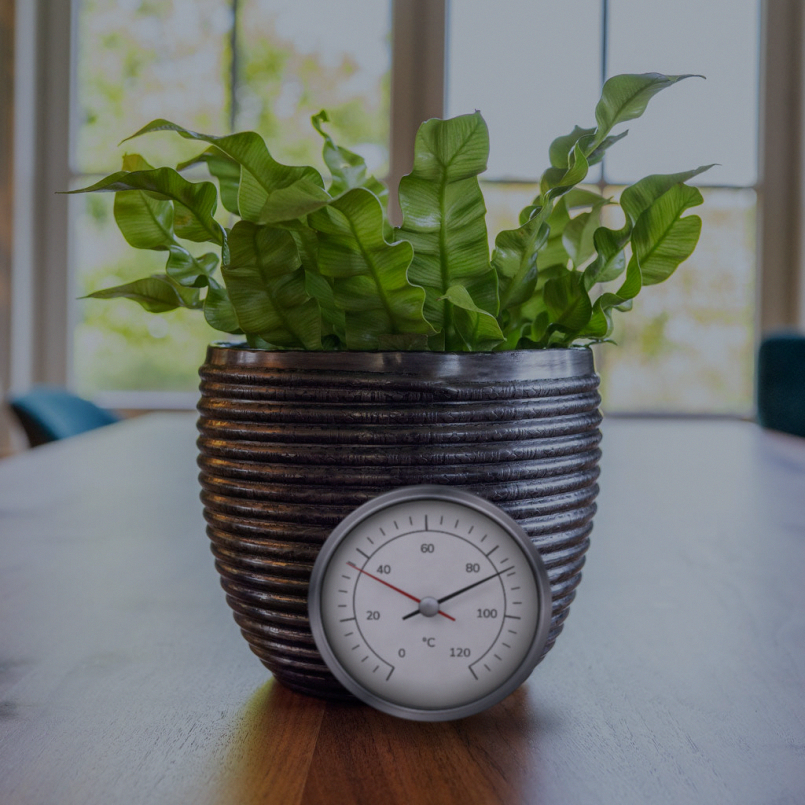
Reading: 86 °C
